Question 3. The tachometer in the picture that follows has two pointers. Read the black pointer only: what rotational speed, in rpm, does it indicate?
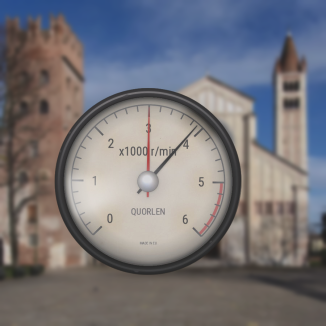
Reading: 3900 rpm
